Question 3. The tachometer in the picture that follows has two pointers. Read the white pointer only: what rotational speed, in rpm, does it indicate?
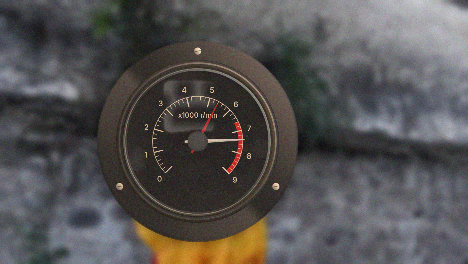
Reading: 7400 rpm
